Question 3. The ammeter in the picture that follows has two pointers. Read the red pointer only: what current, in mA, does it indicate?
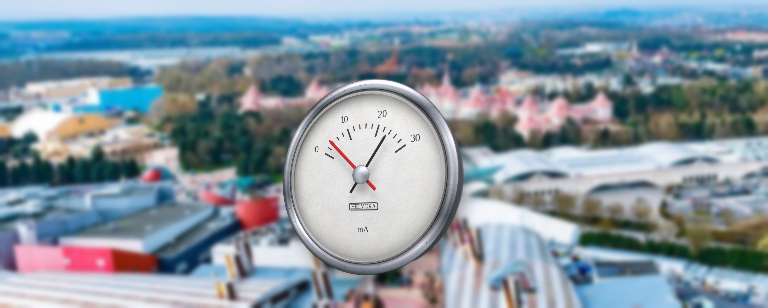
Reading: 4 mA
